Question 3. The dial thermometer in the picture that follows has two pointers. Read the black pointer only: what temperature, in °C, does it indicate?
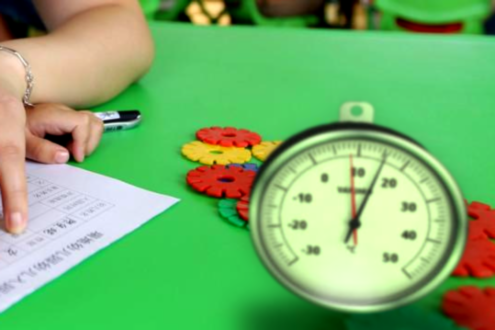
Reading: 15 °C
